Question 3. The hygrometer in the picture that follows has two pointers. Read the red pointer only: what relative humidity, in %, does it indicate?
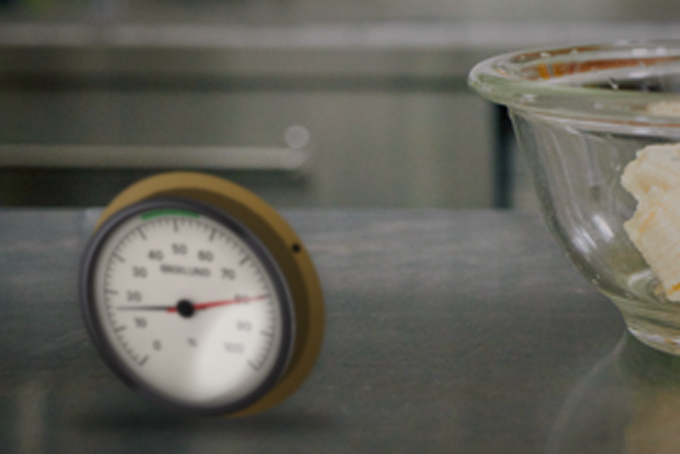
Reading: 80 %
